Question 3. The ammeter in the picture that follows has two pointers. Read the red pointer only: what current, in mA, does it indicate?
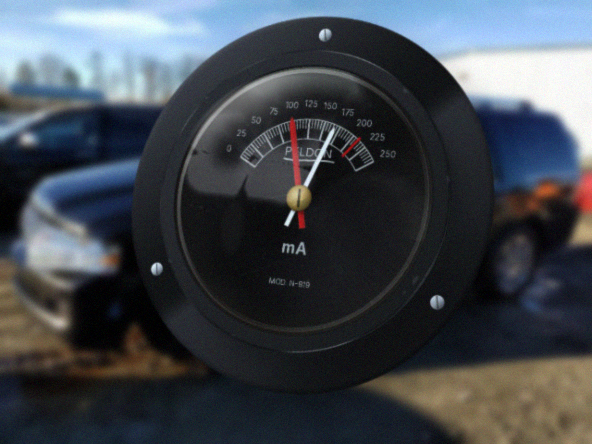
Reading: 100 mA
